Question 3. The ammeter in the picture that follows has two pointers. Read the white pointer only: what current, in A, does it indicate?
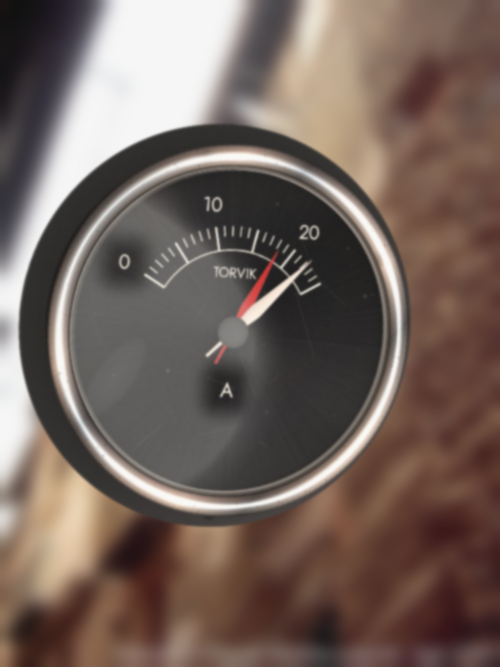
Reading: 22 A
